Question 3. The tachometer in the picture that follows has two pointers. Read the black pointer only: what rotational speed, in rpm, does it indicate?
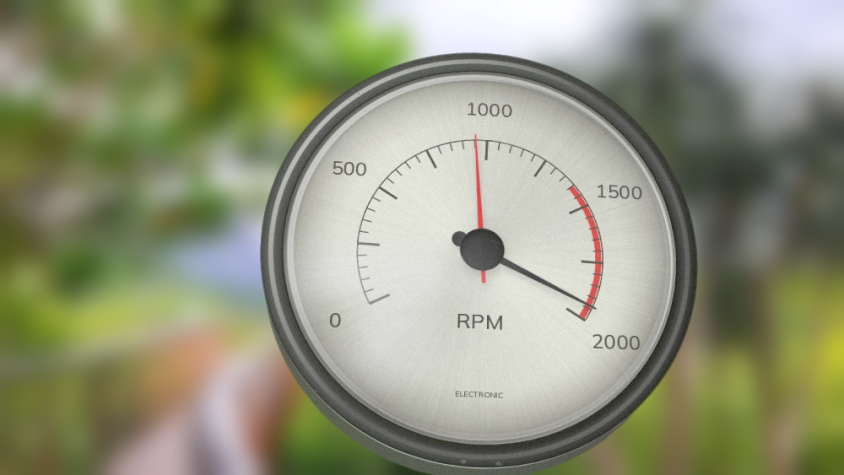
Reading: 1950 rpm
